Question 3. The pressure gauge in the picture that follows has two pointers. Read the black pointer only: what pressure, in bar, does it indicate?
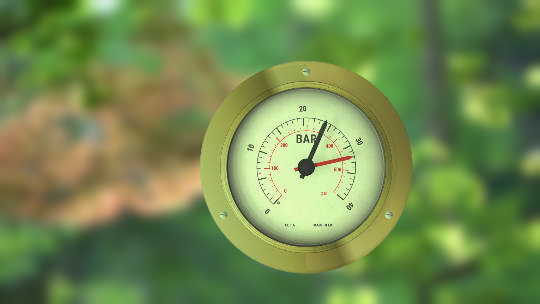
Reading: 24 bar
